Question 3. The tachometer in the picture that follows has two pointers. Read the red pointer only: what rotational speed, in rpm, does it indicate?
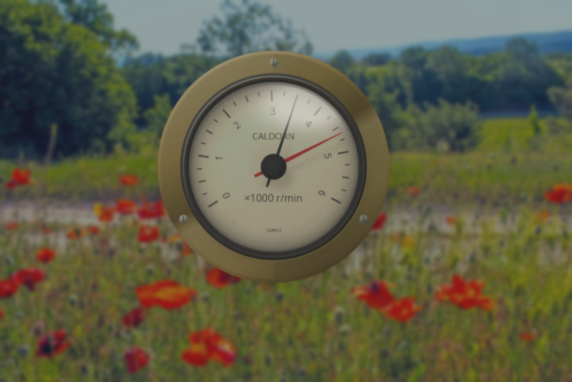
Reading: 4625 rpm
